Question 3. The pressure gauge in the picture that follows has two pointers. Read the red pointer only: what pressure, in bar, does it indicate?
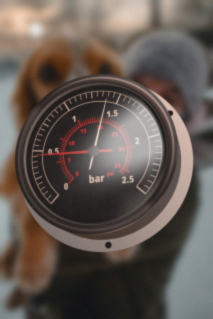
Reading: 0.45 bar
